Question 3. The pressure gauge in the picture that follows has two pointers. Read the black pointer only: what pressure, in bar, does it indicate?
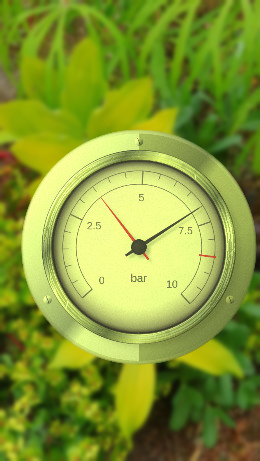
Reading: 7 bar
